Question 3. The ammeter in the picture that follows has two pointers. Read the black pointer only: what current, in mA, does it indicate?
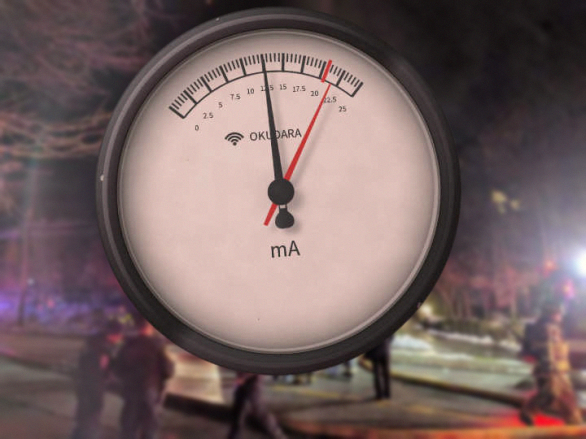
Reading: 12.5 mA
